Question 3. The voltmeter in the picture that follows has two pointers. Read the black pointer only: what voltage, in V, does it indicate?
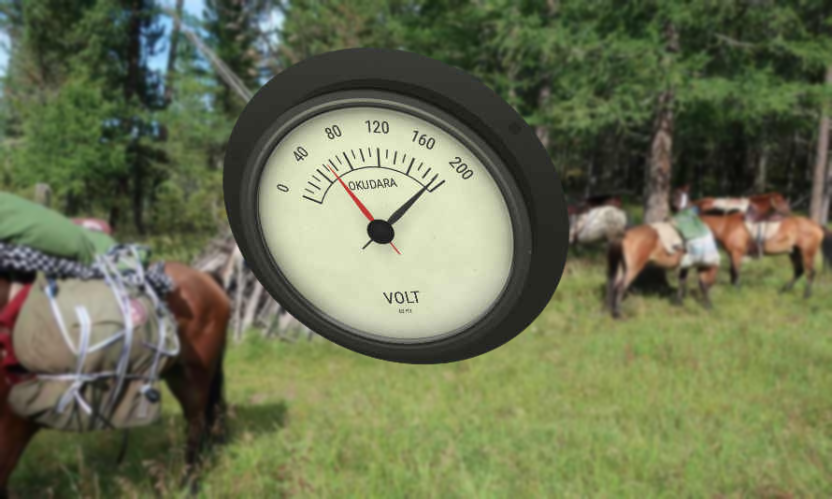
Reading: 190 V
